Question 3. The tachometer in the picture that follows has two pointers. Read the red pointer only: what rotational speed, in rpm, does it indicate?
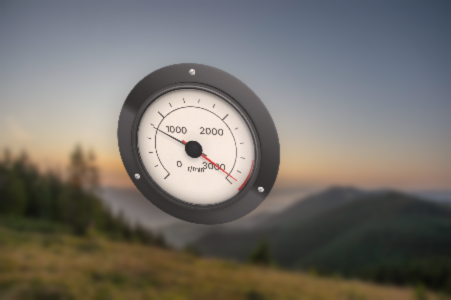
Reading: 2900 rpm
